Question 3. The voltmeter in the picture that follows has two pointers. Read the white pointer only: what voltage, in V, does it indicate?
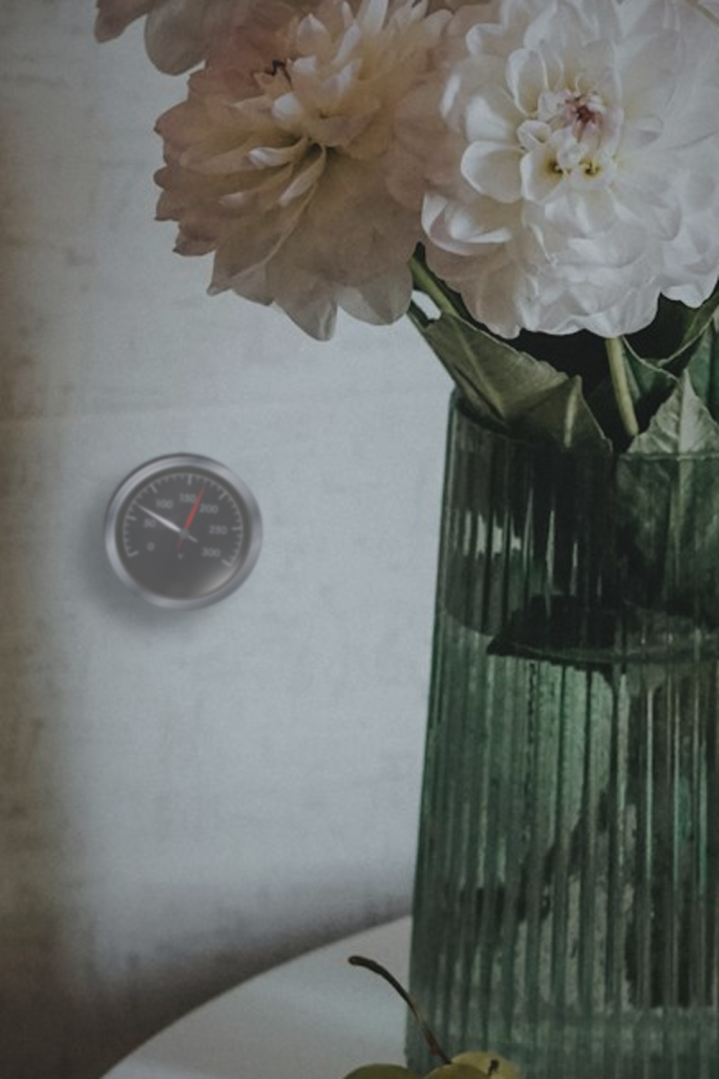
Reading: 70 V
